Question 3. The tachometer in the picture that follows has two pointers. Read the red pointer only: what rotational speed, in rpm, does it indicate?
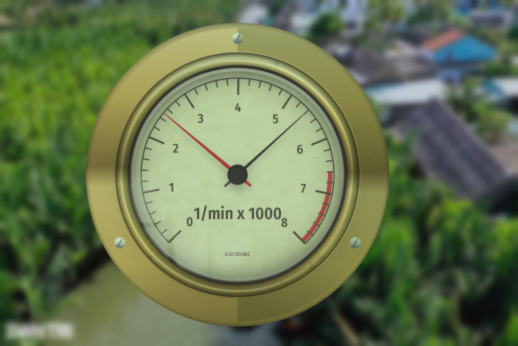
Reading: 2500 rpm
